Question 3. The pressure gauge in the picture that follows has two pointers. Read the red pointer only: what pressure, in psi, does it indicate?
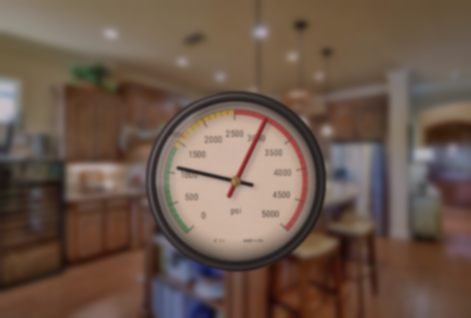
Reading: 3000 psi
